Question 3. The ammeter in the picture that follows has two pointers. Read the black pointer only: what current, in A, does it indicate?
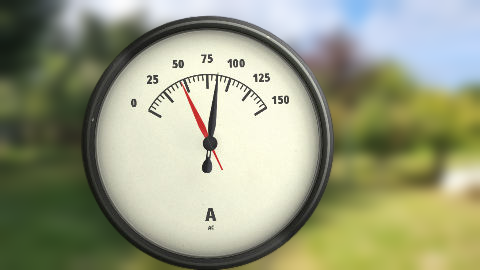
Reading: 85 A
